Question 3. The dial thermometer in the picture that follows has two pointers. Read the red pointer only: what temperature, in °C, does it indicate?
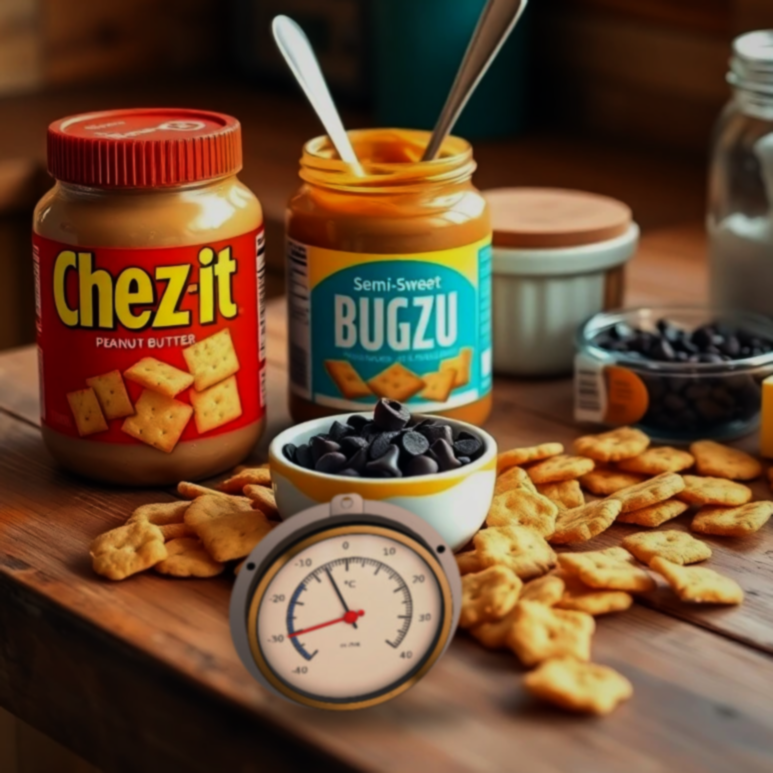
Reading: -30 °C
